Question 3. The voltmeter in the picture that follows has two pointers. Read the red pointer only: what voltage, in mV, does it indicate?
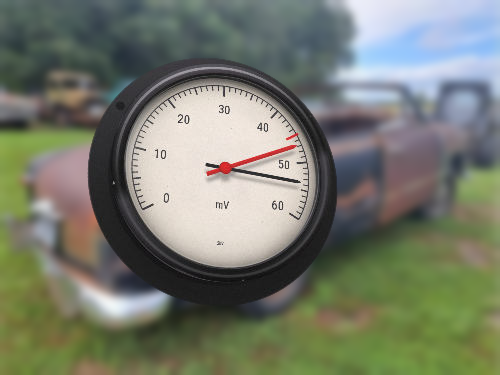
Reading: 47 mV
